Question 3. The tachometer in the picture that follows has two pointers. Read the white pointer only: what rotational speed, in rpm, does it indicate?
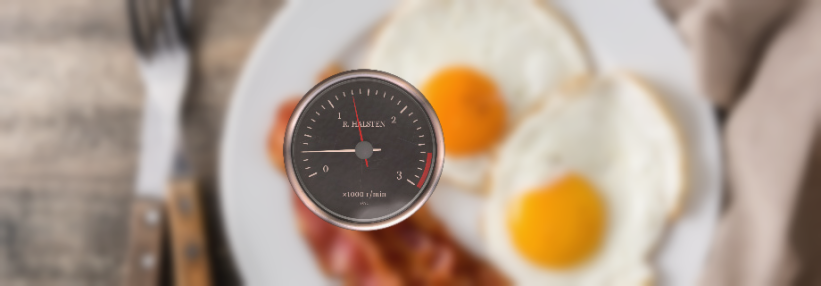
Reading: 300 rpm
